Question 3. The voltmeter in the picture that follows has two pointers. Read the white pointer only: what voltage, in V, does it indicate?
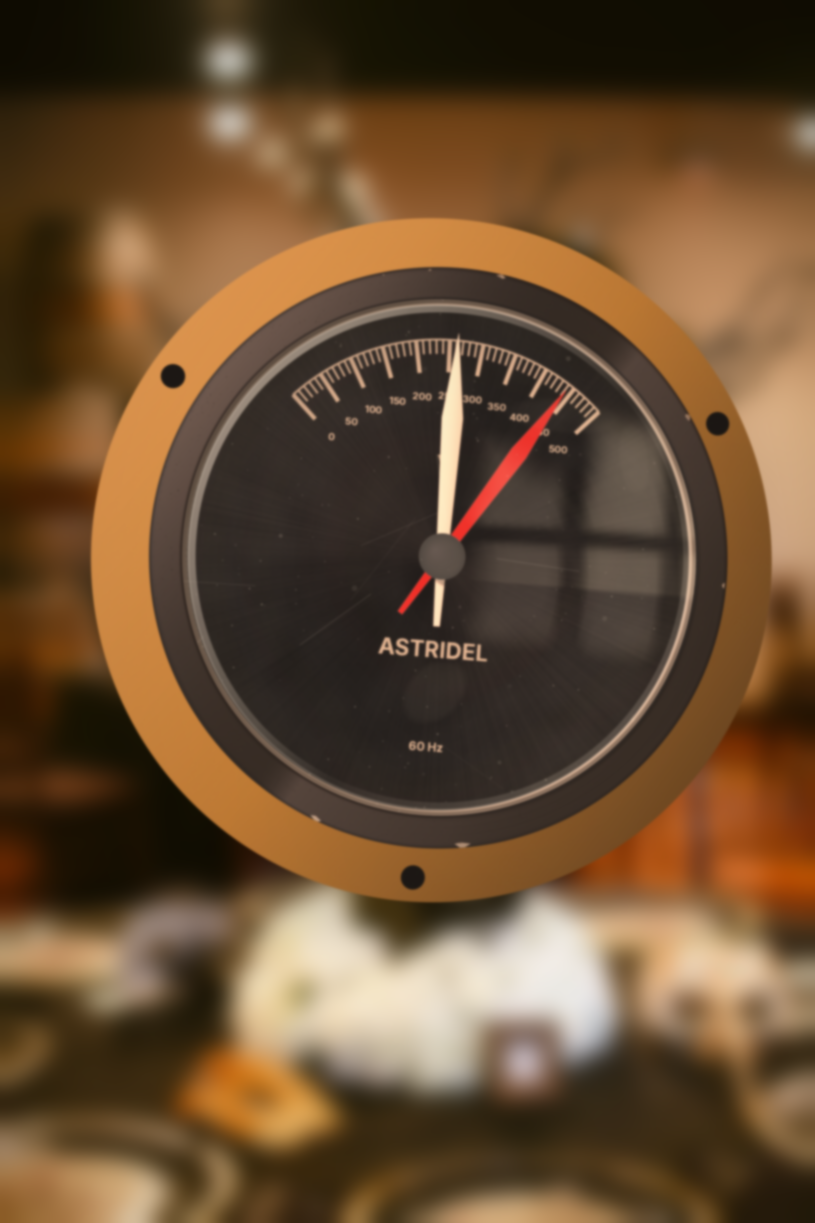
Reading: 260 V
